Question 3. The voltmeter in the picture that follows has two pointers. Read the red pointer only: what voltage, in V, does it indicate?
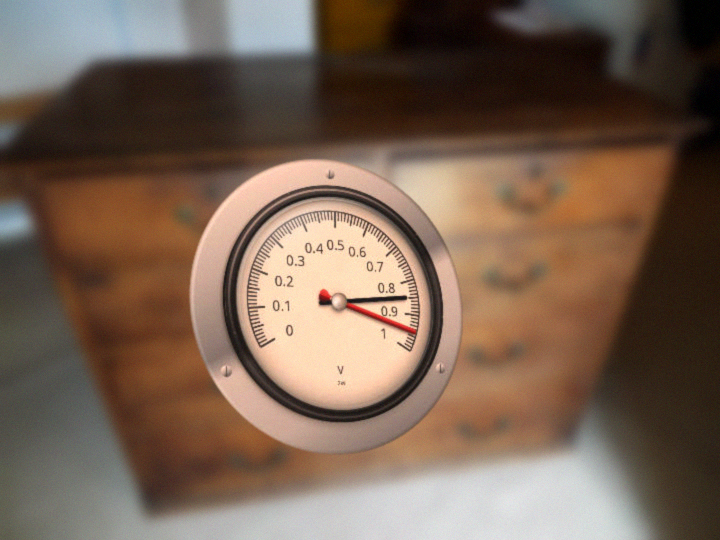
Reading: 0.95 V
